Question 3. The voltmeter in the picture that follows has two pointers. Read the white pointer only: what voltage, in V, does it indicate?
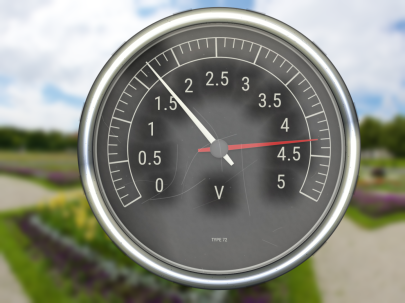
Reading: 1.7 V
